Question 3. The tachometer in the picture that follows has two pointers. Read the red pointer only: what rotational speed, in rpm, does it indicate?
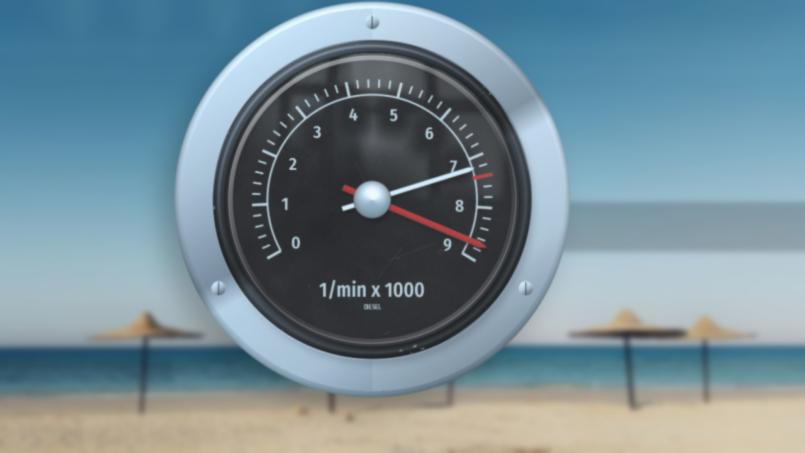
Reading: 8700 rpm
